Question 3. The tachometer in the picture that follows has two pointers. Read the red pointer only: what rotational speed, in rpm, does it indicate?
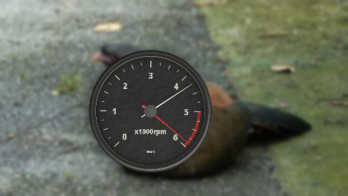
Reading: 5875 rpm
